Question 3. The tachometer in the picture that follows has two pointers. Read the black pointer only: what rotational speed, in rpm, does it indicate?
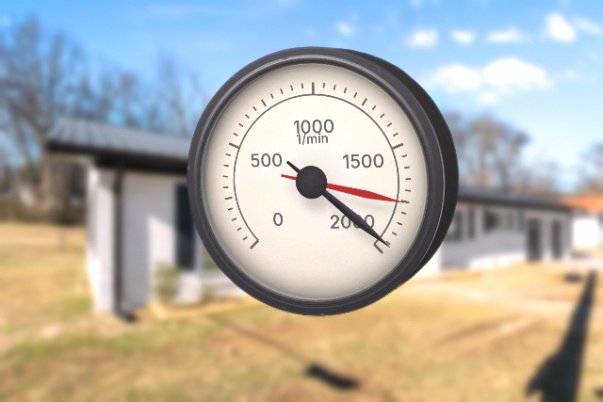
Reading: 1950 rpm
